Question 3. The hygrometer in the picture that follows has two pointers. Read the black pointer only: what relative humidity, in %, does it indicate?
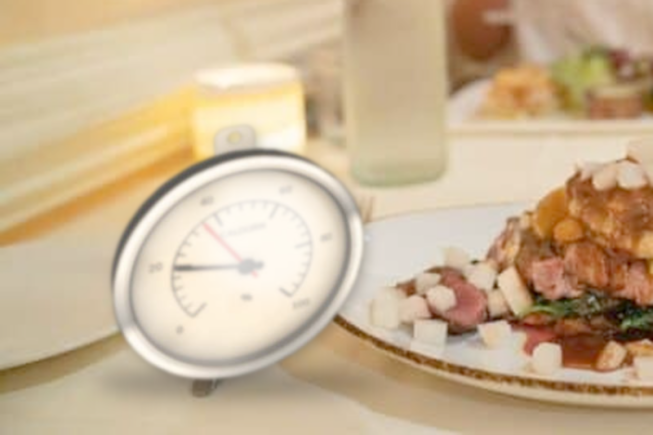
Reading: 20 %
